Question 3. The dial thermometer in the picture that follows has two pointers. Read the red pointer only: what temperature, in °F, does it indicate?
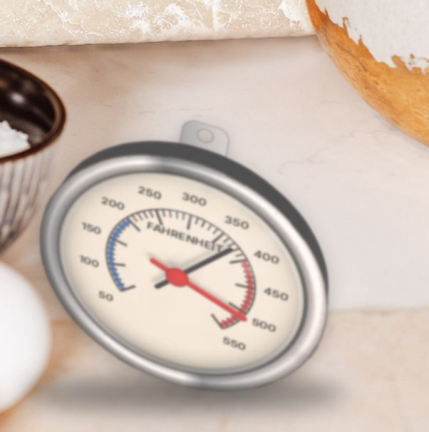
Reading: 500 °F
